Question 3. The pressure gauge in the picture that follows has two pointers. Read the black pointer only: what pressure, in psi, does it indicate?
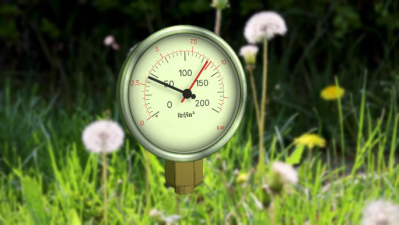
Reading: 45 psi
